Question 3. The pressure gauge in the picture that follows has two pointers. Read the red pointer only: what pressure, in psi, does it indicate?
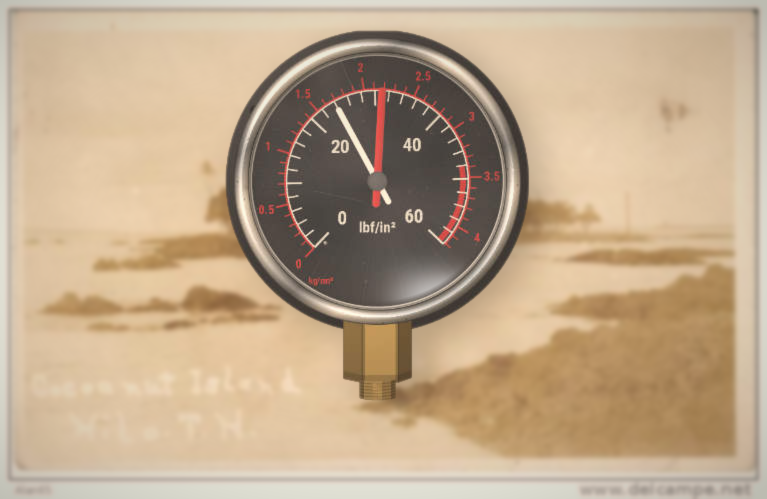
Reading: 31 psi
